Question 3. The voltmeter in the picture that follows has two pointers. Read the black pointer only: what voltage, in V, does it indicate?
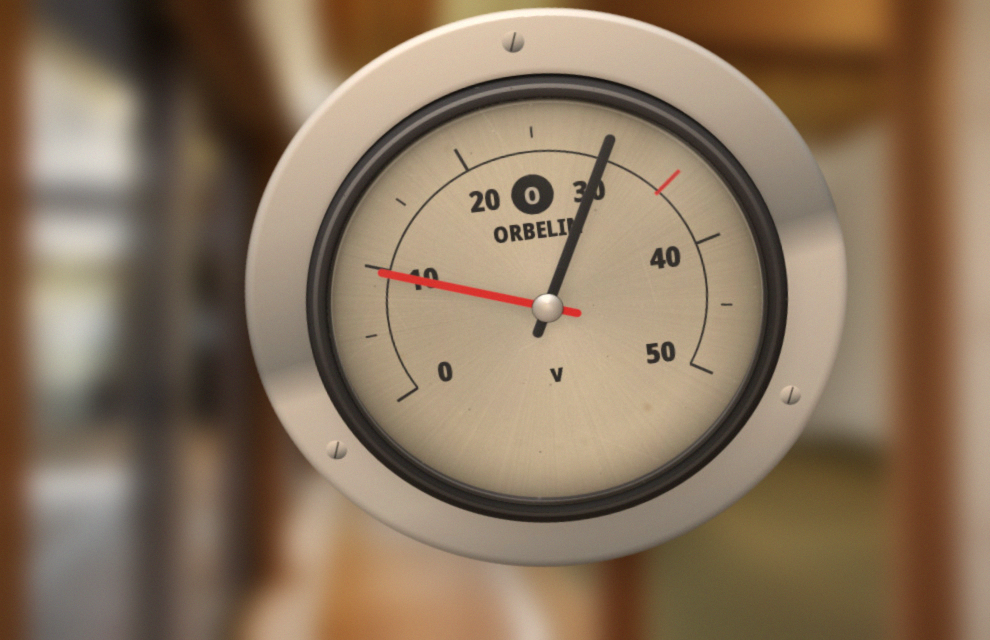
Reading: 30 V
